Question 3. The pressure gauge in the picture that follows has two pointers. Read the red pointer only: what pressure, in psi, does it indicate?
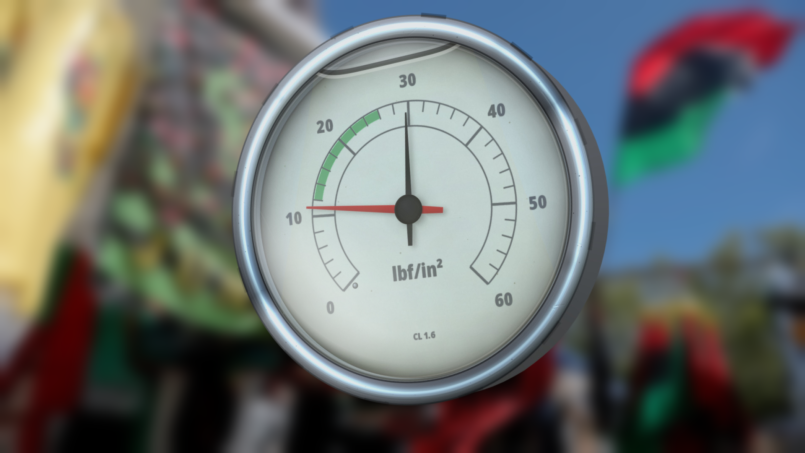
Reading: 11 psi
